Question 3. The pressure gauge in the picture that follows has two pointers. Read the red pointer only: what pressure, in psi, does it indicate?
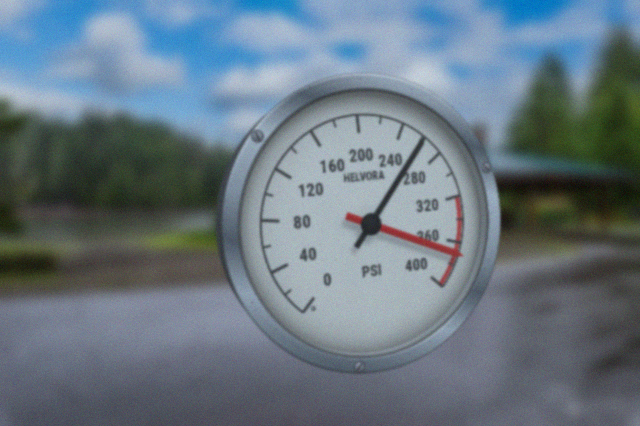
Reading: 370 psi
